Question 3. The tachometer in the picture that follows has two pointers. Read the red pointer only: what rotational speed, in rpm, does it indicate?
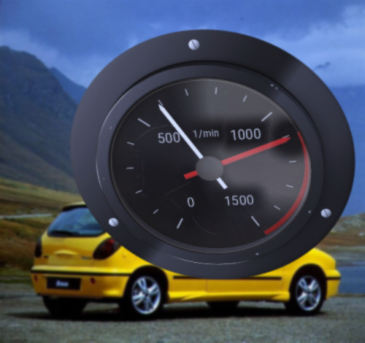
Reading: 1100 rpm
